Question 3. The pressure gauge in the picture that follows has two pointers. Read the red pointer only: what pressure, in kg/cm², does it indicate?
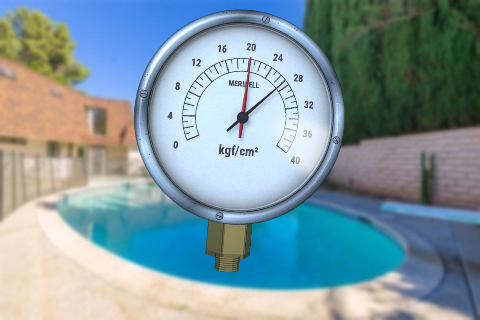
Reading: 20 kg/cm²
